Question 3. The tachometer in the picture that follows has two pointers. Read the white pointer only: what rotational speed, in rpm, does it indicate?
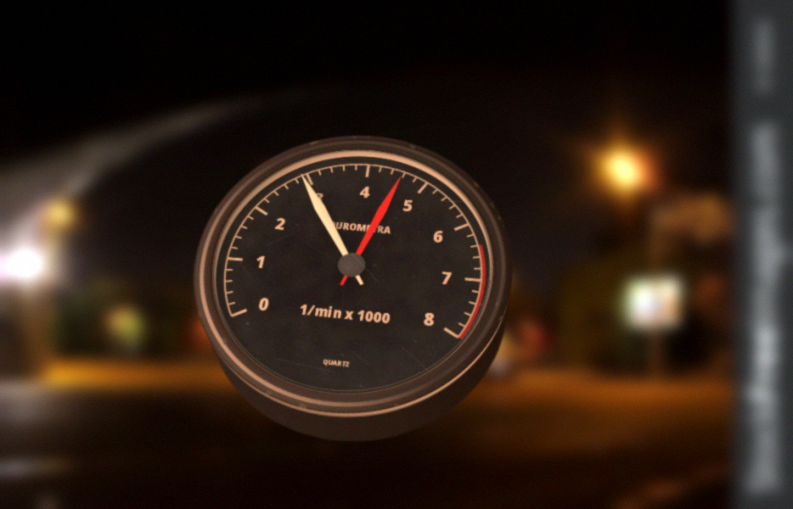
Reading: 2900 rpm
